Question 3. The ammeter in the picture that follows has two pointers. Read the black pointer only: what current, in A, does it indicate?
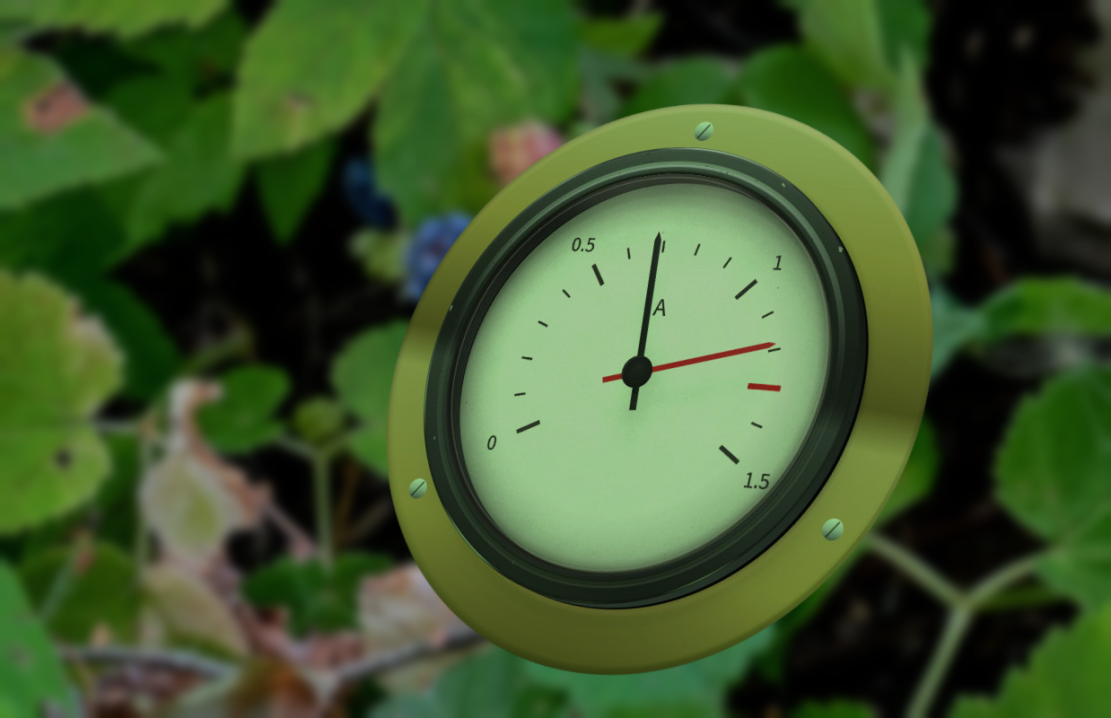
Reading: 0.7 A
